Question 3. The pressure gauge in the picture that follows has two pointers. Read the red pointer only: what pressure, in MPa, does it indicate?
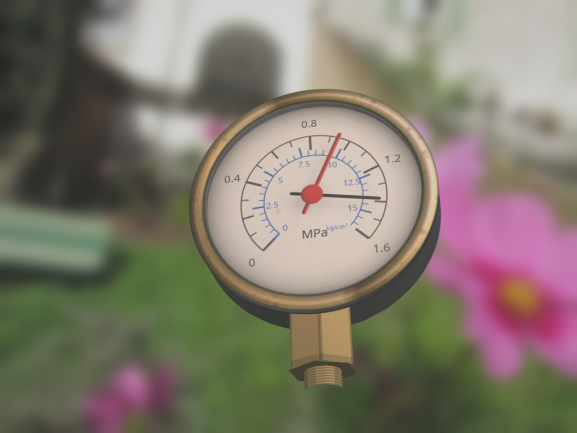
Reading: 0.95 MPa
